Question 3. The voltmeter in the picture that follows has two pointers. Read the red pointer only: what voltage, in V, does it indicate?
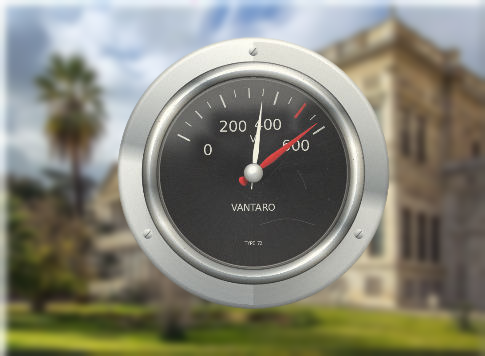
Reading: 575 V
